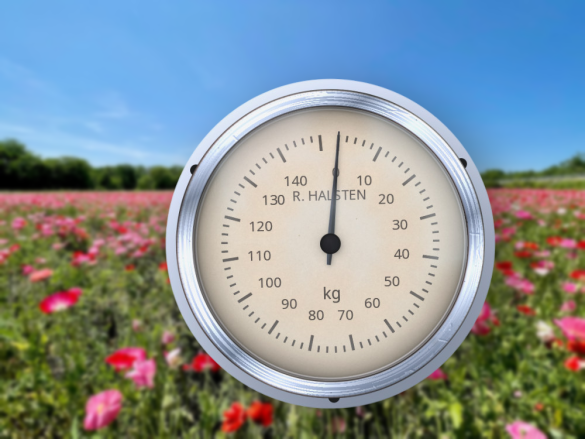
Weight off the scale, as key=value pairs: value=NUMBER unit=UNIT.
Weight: value=0 unit=kg
